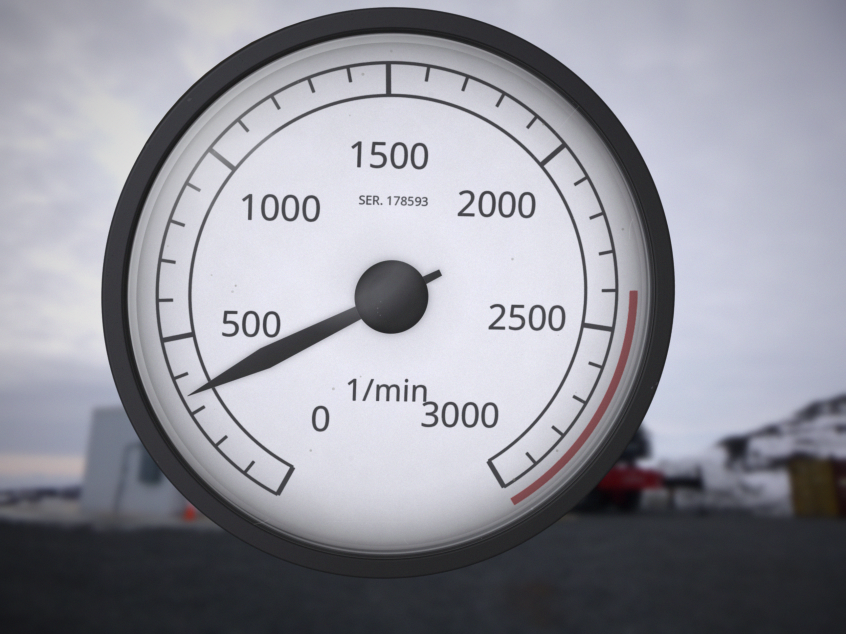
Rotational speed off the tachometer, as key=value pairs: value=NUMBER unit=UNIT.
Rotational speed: value=350 unit=rpm
